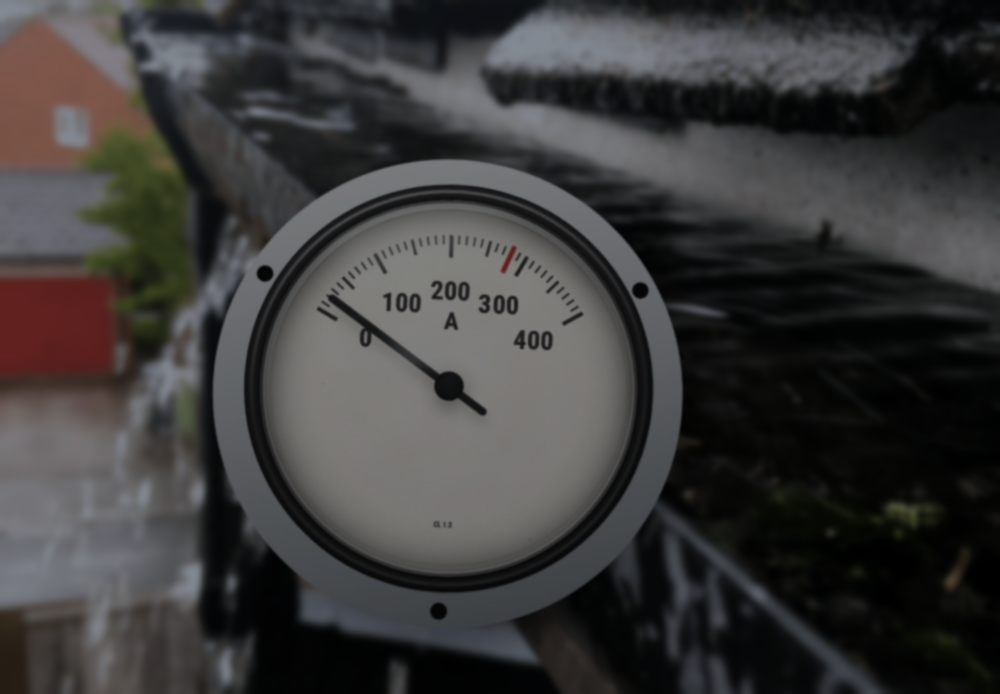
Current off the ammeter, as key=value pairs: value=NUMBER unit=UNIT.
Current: value=20 unit=A
